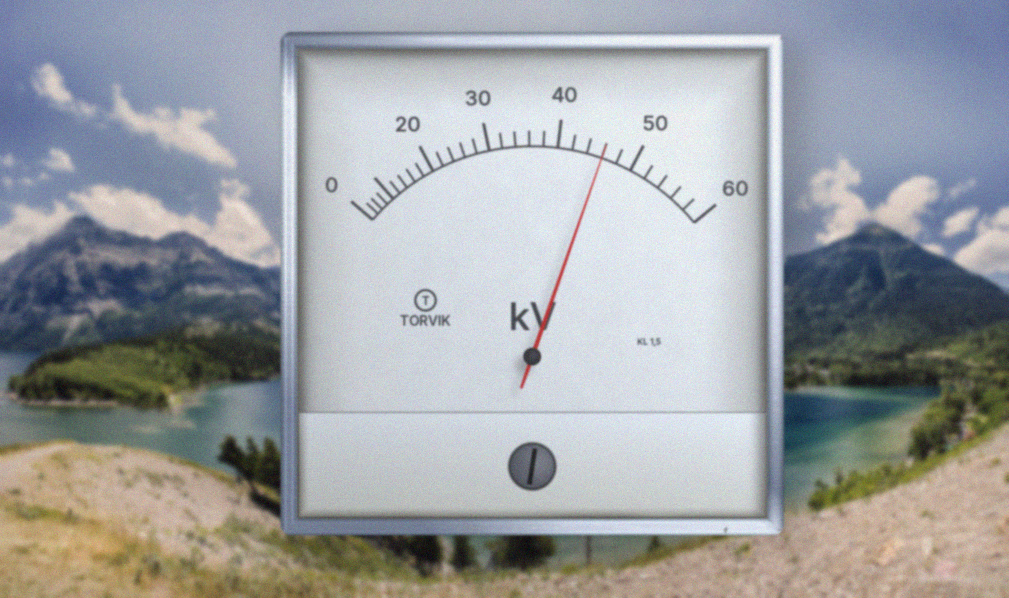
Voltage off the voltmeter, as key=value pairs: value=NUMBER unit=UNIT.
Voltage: value=46 unit=kV
